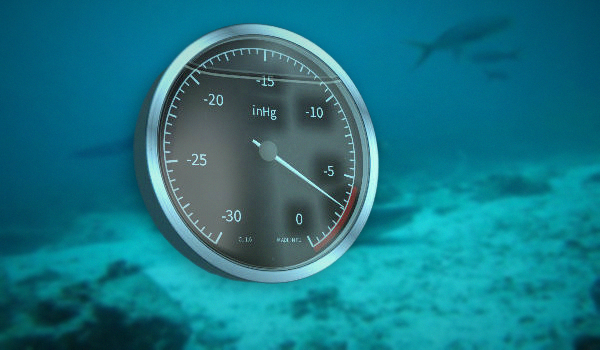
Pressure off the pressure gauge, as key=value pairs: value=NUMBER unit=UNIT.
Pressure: value=-3 unit=inHg
